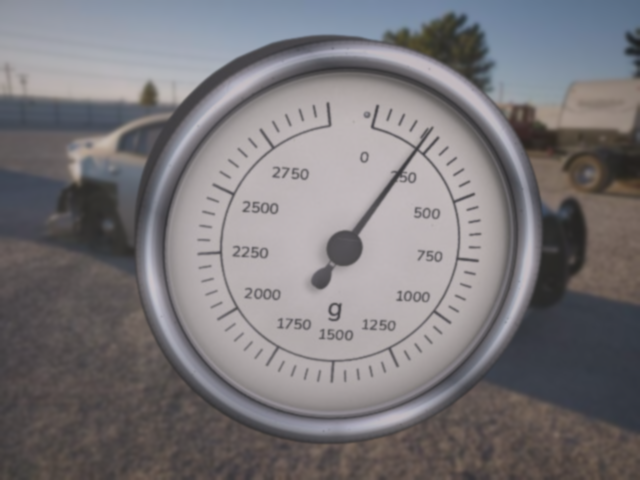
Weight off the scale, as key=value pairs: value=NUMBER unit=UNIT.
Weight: value=200 unit=g
